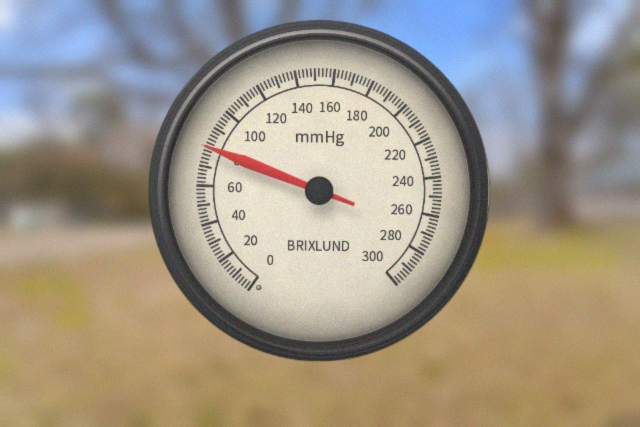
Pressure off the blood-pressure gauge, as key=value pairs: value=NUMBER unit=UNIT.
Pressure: value=80 unit=mmHg
